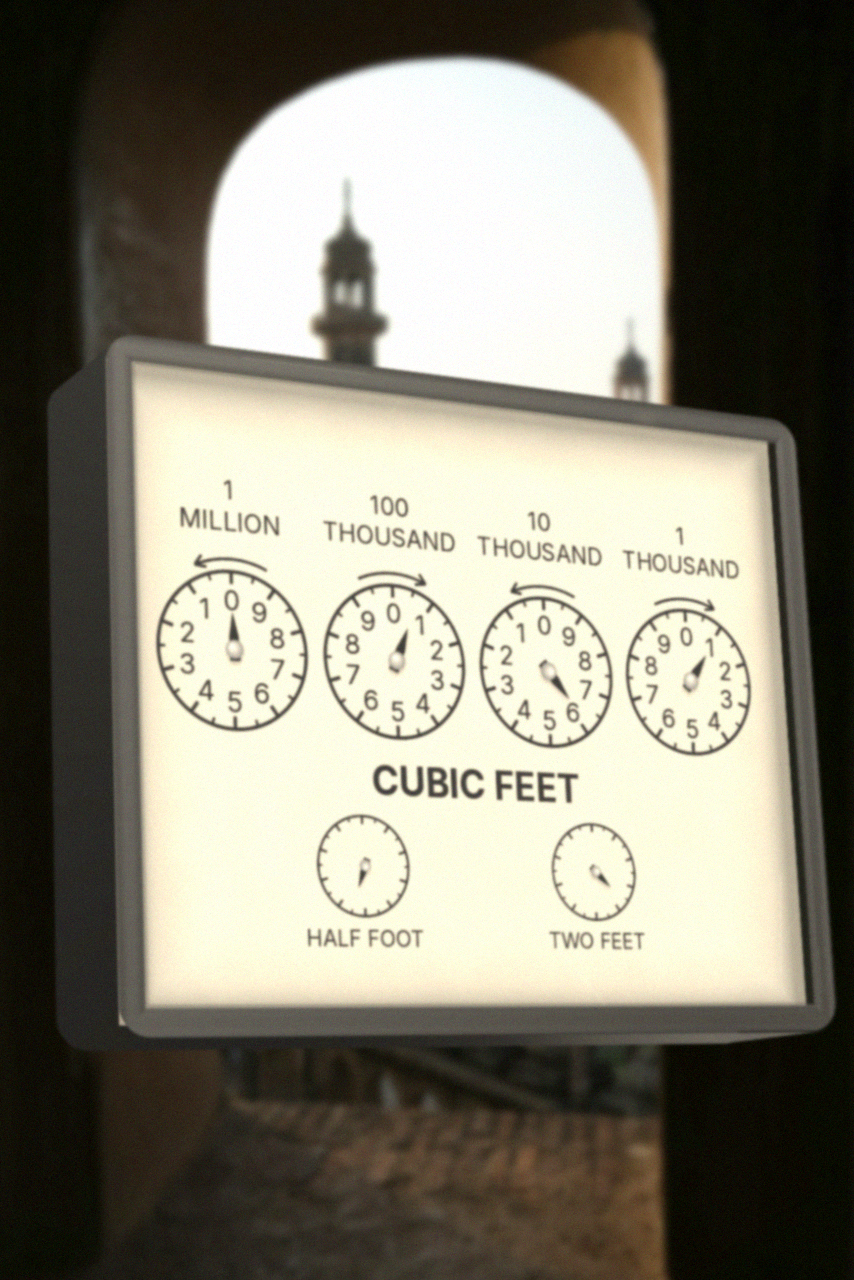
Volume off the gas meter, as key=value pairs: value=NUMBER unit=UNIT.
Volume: value=6100 unit=ft³
